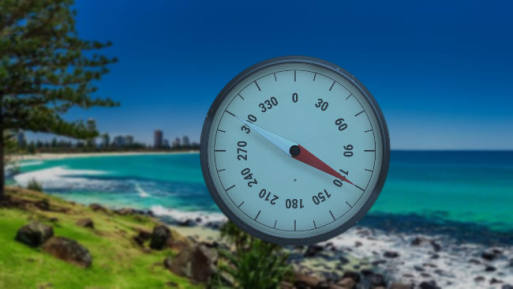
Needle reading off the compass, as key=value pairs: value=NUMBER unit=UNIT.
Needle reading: value=120 unit=°
